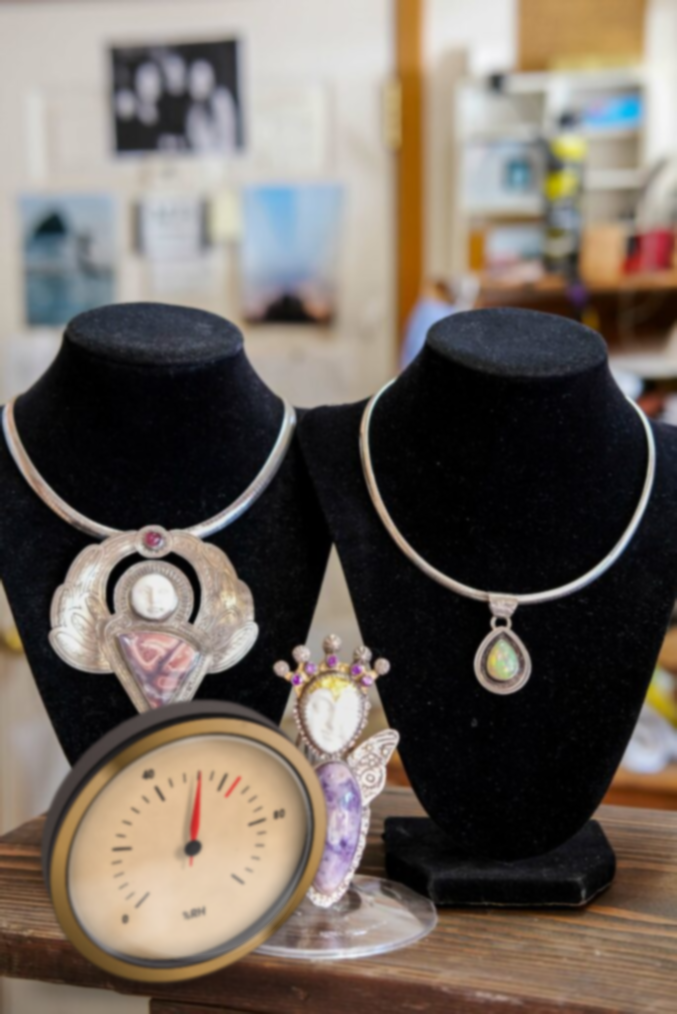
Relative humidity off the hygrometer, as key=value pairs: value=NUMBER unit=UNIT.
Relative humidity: value=52 unit=%
